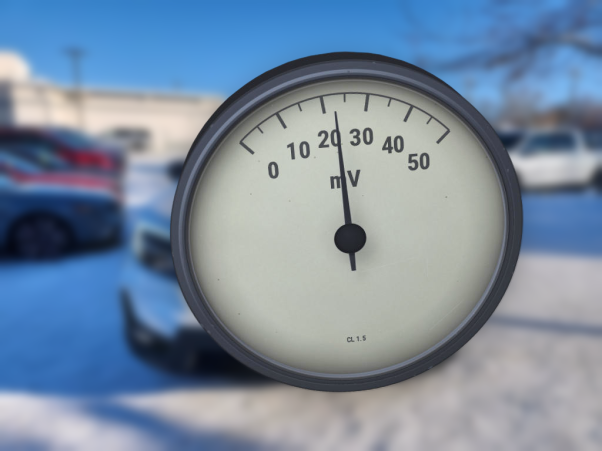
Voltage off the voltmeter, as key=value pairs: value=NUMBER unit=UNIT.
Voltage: value=22.5 unit=mV
